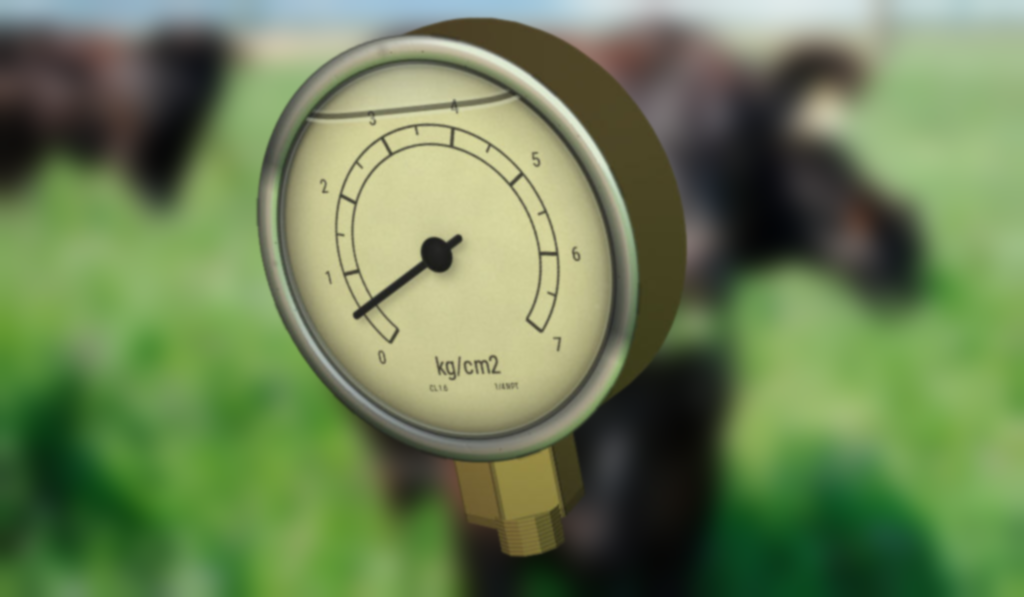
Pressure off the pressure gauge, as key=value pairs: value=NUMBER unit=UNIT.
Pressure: value=0.5 unit=kg/cm²
